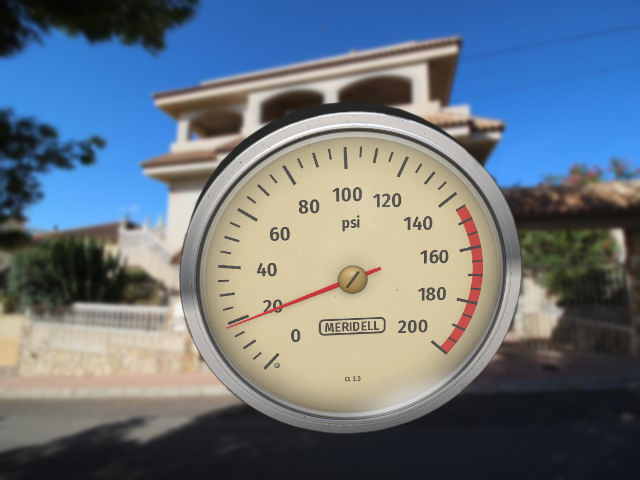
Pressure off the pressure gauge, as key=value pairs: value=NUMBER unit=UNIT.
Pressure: value=20 unit=psi
